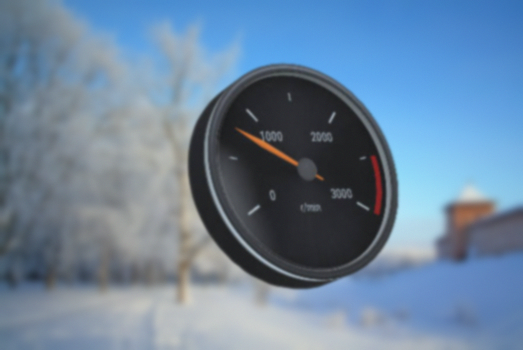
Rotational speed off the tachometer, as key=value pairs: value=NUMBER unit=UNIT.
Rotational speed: value=750 unit=rpm
